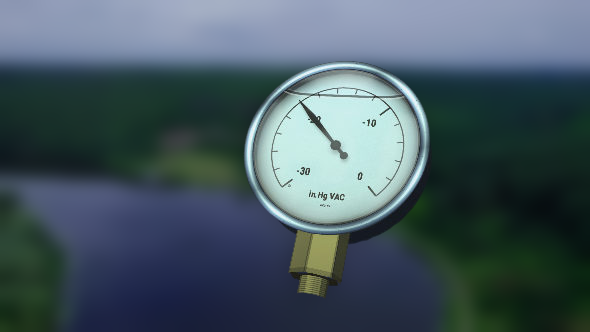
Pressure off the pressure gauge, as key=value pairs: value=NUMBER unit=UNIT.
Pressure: value=-20 unit=inHg
